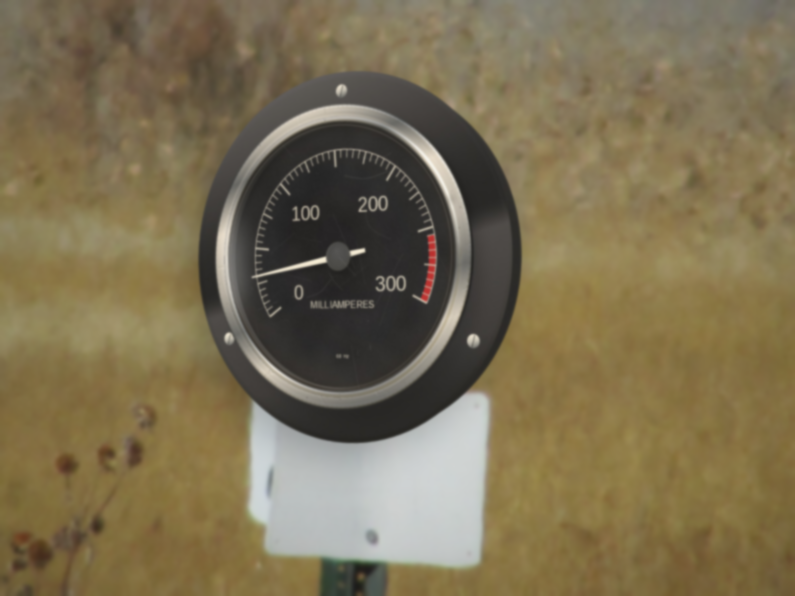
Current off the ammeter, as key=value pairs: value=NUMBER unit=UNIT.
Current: value=30 unit=mA
